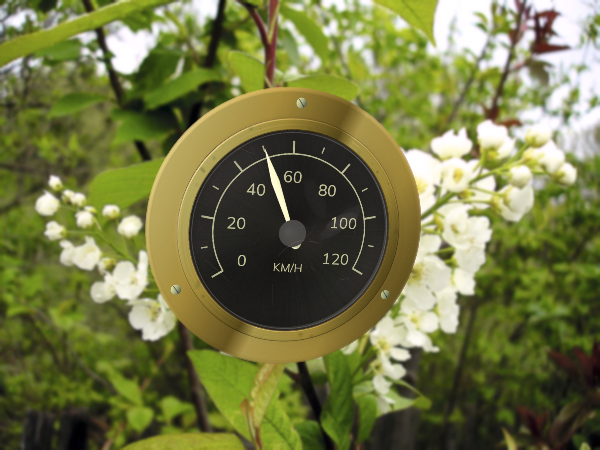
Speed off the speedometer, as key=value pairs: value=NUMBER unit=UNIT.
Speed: value=50 unit=km/h
